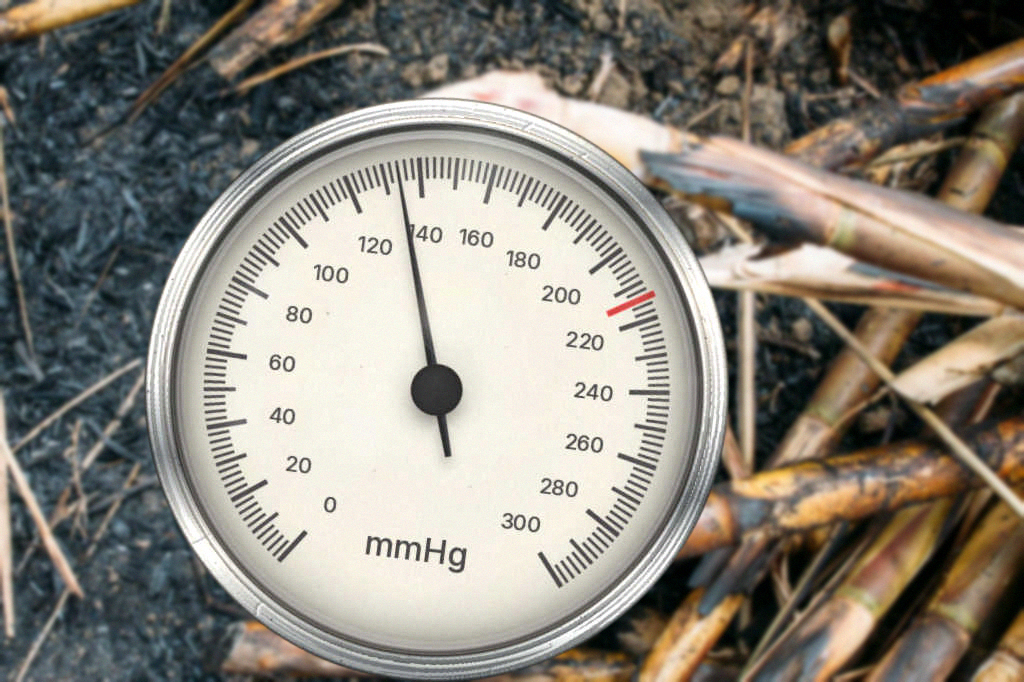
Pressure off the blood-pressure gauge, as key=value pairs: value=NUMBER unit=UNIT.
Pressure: value=134 unit=mmHg
